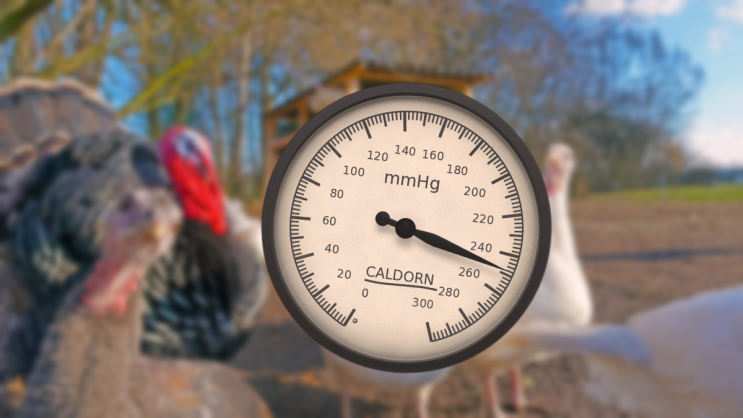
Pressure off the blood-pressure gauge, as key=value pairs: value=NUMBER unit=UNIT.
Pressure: value=248 unit=mmHg
